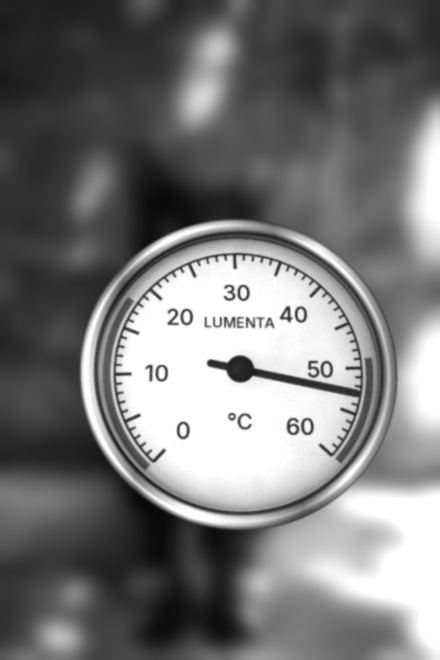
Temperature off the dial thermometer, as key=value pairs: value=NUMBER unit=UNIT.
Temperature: value=53 unit=°C
